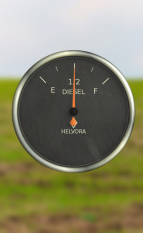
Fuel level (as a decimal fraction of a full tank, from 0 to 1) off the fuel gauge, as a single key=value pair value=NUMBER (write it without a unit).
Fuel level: value=0.5
